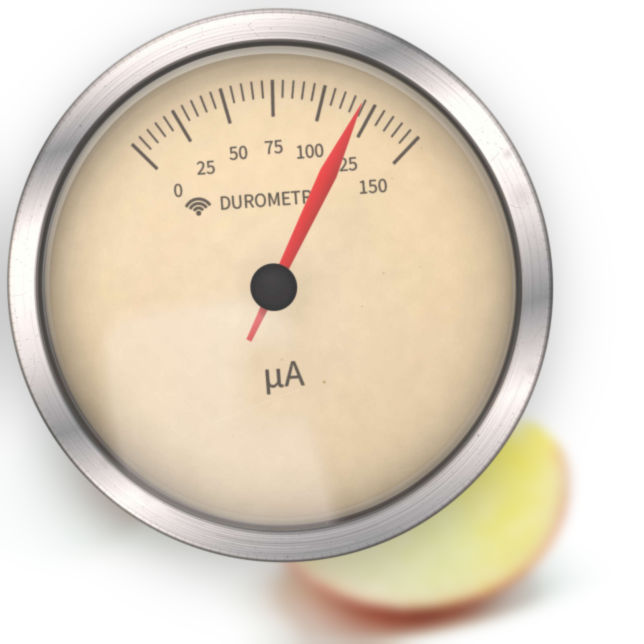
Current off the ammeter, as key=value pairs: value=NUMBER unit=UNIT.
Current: value=120 unit=µA
